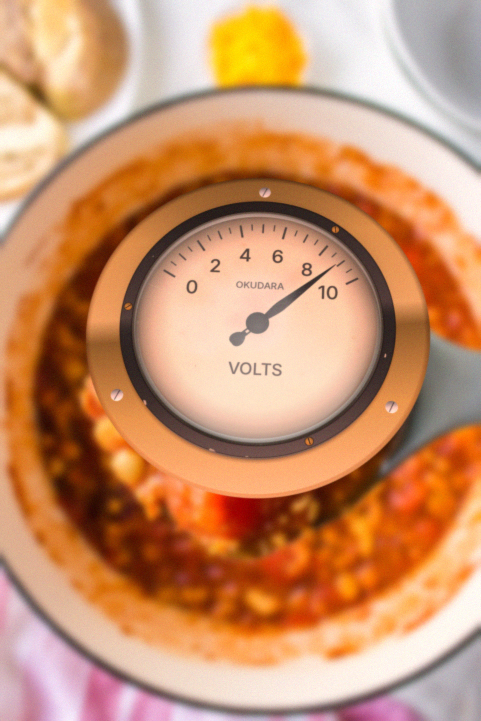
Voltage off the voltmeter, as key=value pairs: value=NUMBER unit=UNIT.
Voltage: value=9 unit=V
